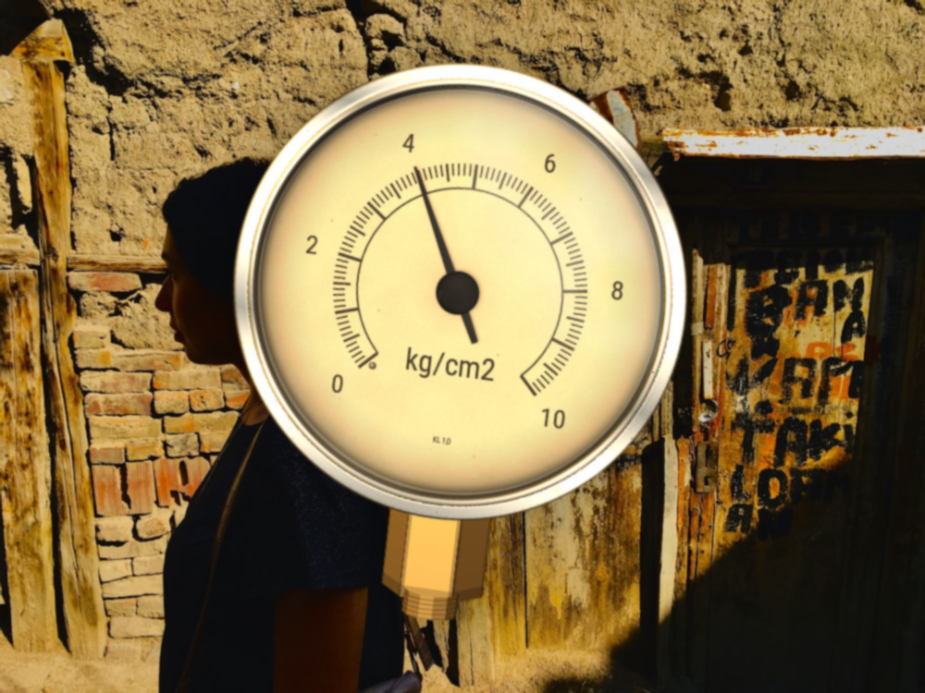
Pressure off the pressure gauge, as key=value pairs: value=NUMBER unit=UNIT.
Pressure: value=4 unit=kg/cm²
